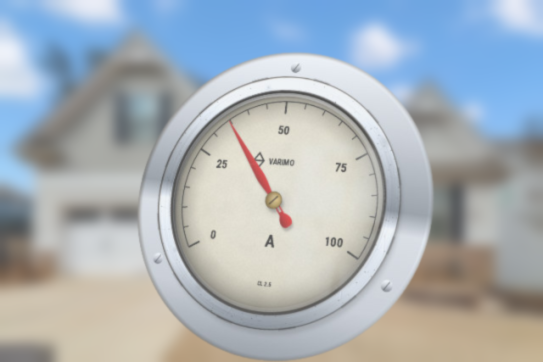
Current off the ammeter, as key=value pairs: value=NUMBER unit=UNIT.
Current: value=35 unit=A
